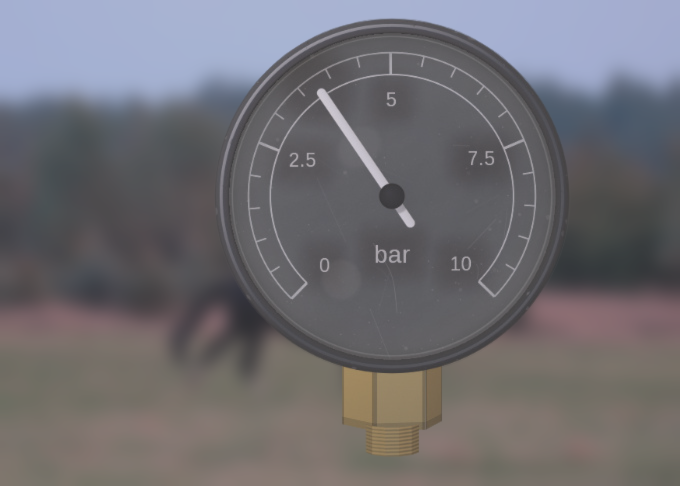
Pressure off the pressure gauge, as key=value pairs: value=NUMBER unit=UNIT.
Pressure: value=3.75 unit=bar
